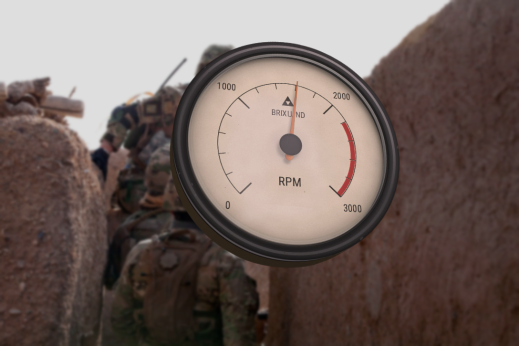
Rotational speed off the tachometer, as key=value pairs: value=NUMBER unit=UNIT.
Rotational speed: value=1600 unit=rpm
